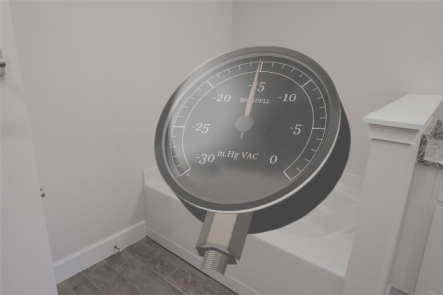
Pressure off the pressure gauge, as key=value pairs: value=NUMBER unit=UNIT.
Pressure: value=-15 unit=inHg
